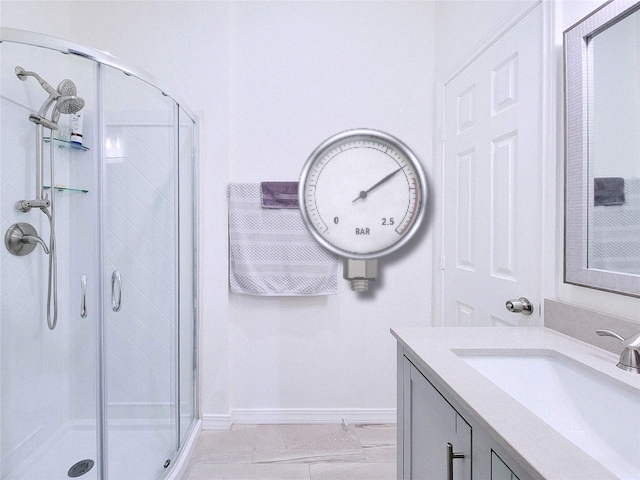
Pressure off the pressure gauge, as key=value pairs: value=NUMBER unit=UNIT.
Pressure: value=1.75 unit=bar
